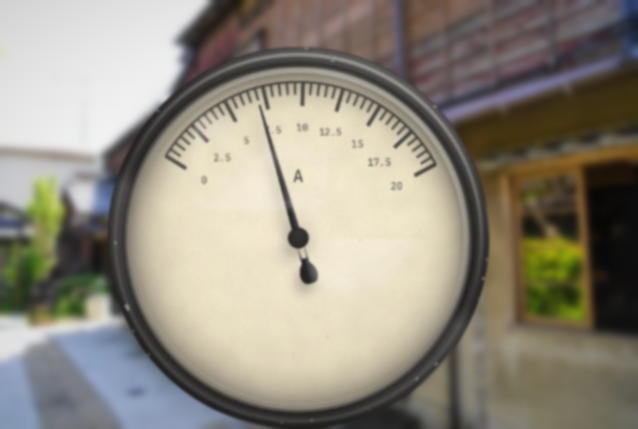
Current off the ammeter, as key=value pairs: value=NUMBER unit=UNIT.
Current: value=7 unit=A
